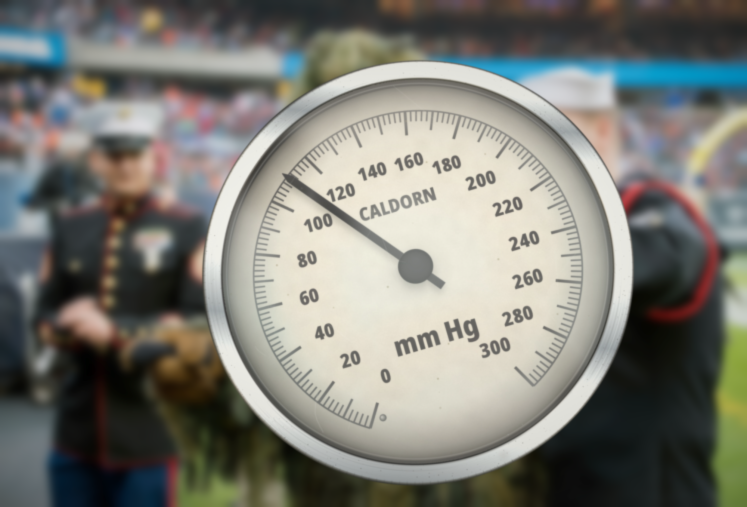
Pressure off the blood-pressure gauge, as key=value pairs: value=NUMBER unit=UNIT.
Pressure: value=110 unit=mmHg
